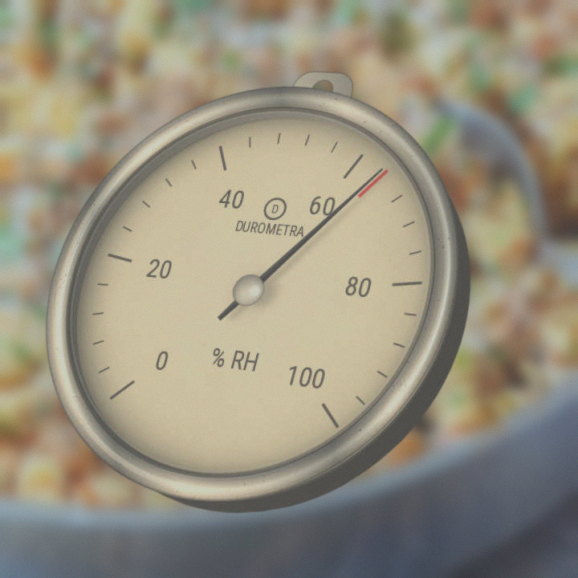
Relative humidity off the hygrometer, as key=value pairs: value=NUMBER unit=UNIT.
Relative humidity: value=64 unit=%
